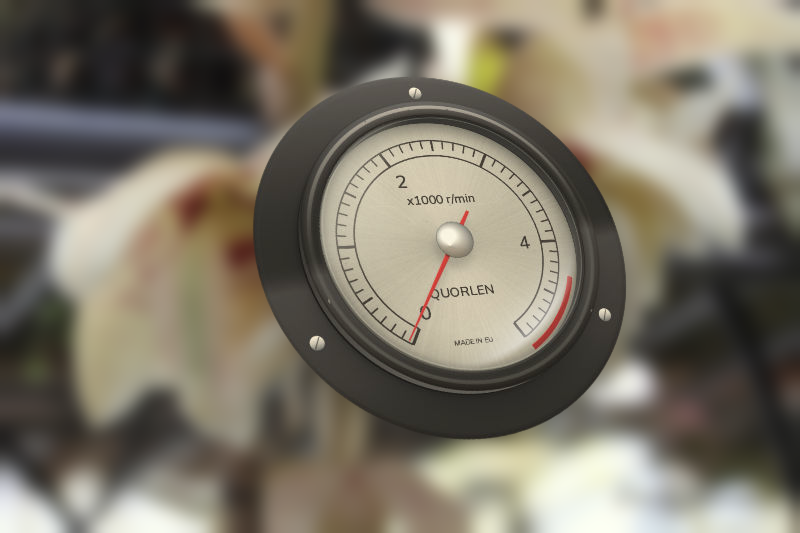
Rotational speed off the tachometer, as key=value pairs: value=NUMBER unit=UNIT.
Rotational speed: value=50 unit=rpm
